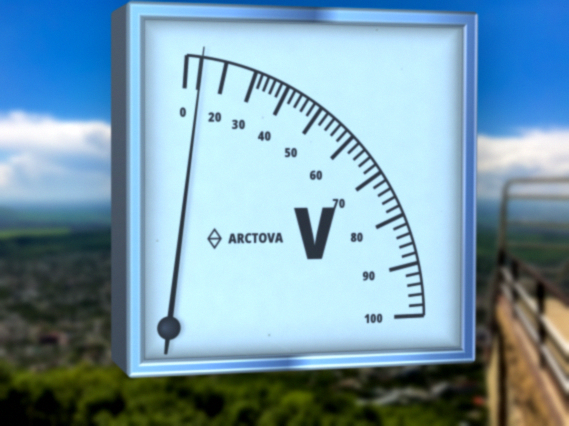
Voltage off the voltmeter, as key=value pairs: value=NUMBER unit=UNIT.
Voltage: value=10 unit=V
